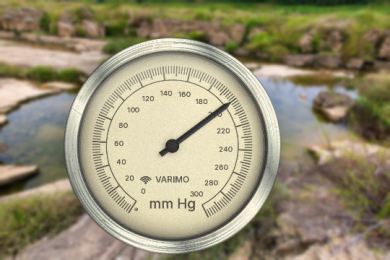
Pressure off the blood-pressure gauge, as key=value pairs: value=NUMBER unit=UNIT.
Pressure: value=200 unit=mmHg
